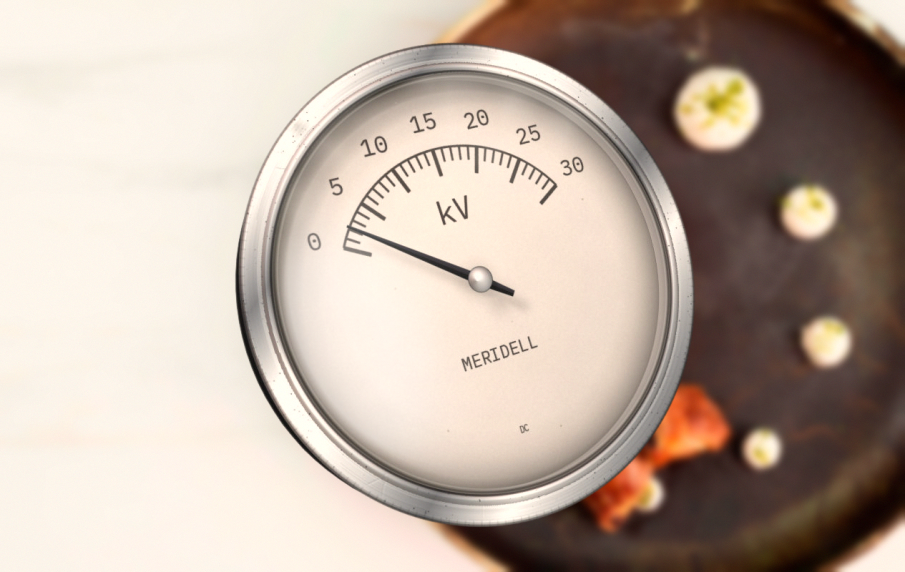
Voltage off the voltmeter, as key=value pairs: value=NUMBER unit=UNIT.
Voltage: value=2 unit=kV
